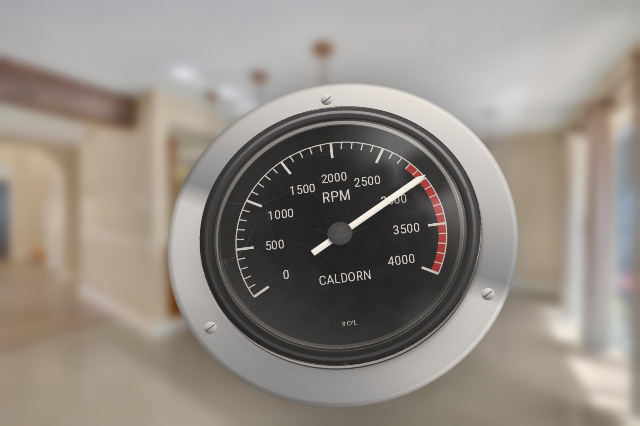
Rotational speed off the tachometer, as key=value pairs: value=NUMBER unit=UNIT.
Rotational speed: value=3000 unit=rpm
